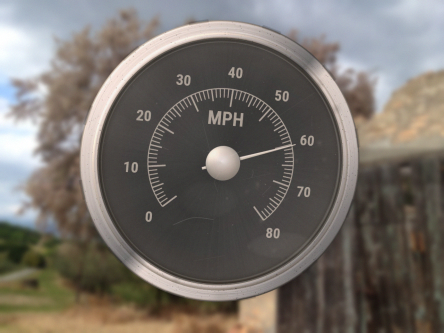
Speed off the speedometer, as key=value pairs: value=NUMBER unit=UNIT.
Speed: value=60 unit=mph
